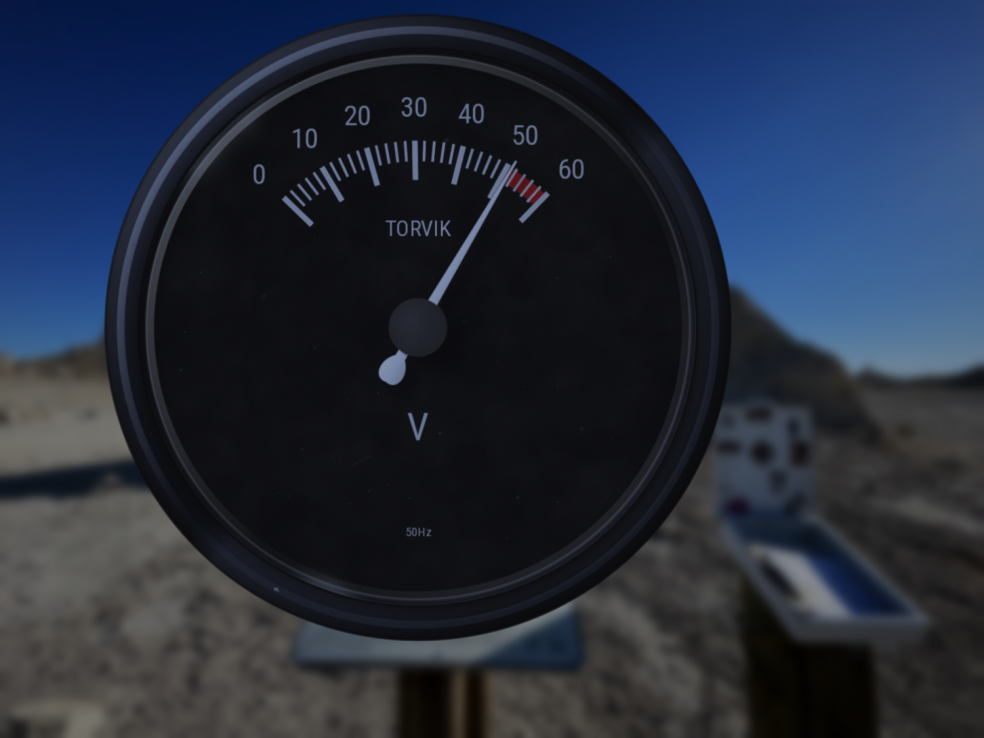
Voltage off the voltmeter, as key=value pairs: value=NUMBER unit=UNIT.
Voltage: value=51 unit=V
